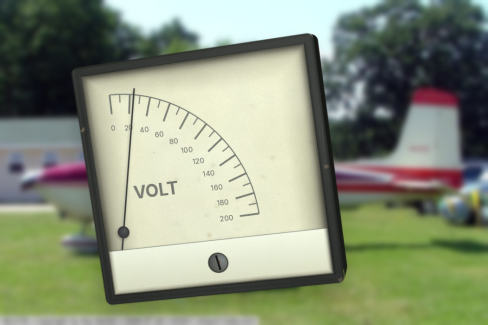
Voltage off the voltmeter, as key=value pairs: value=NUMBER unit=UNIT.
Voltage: value=25 unit=V
